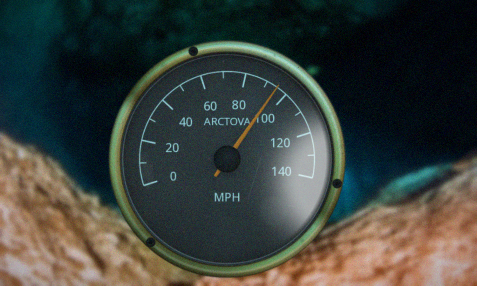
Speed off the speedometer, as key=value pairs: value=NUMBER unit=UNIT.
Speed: value=95 unit=mph
